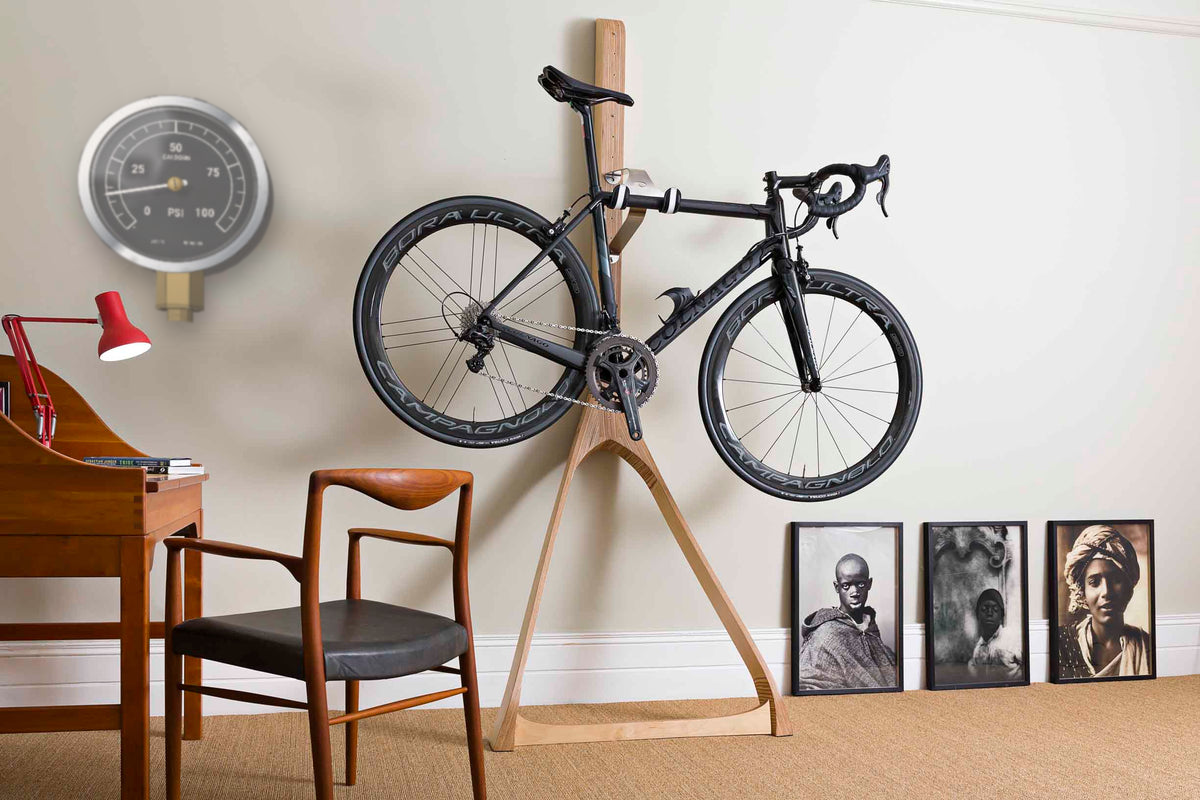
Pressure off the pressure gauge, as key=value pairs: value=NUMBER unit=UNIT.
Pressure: value=12.5 unit=psi
